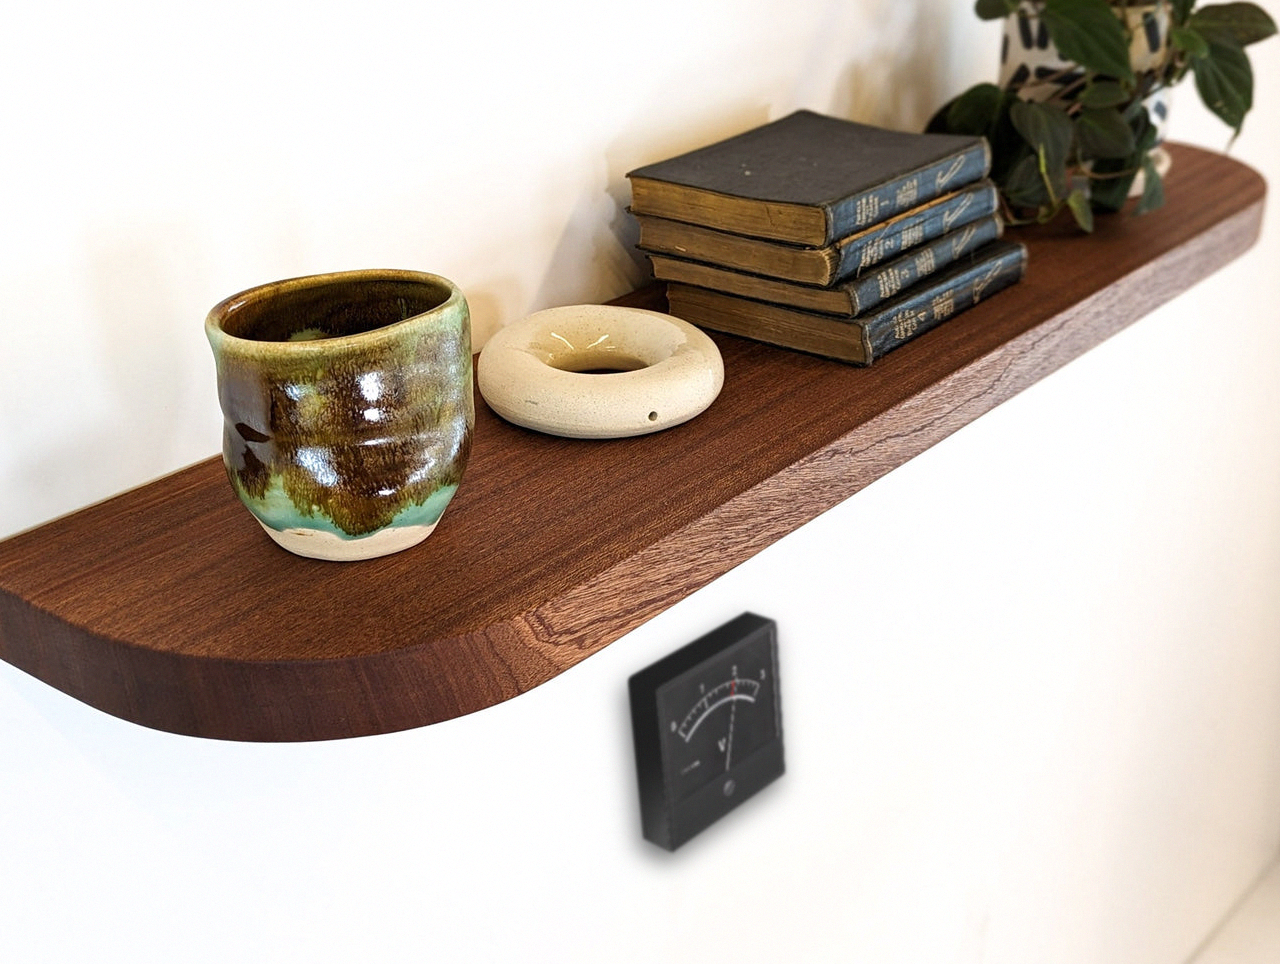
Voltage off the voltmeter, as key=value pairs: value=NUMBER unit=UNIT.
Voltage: value=2 unit=V
